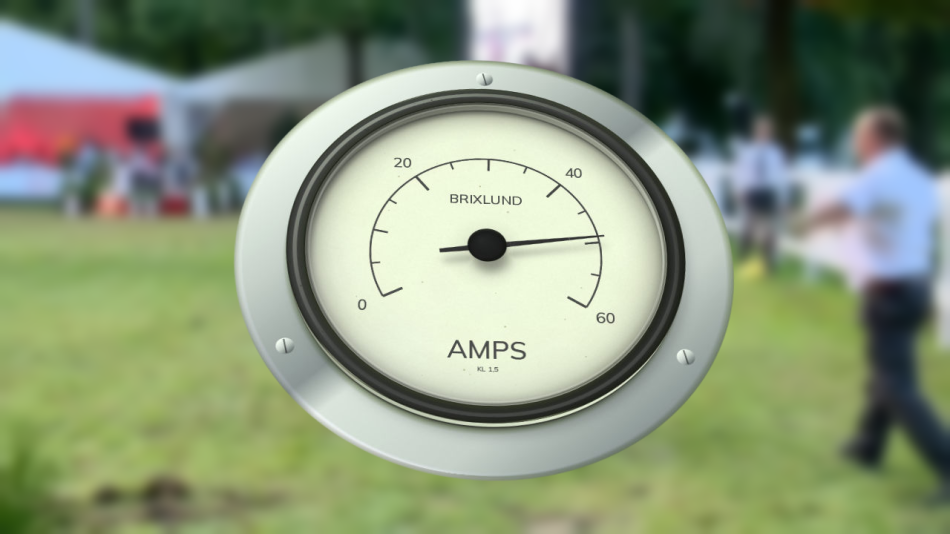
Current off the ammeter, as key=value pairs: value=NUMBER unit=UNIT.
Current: value=50 unit=A
